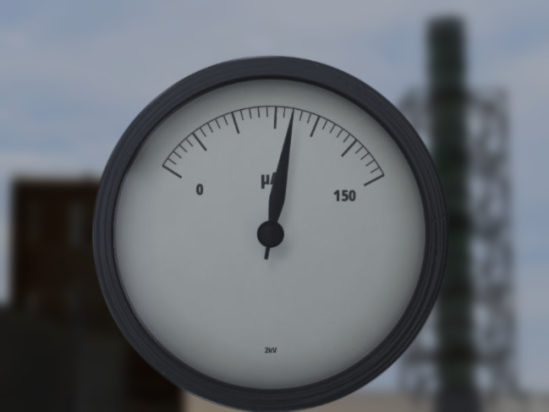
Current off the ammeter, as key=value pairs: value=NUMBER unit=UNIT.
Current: value=85 unit=µA
